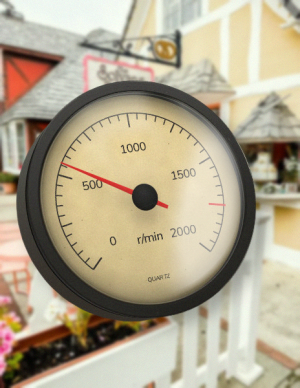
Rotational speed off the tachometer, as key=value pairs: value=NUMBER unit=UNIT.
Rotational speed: value=550 unit=rpm
